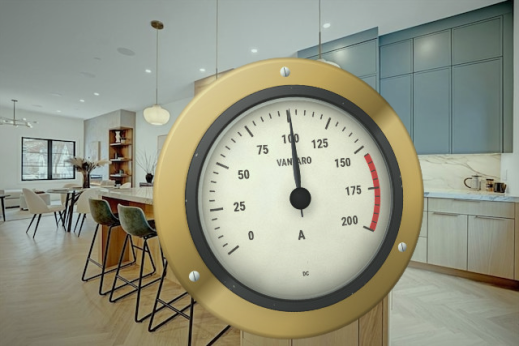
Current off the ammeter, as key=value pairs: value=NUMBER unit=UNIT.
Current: value=100 unit=A
